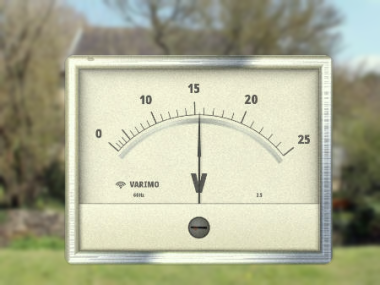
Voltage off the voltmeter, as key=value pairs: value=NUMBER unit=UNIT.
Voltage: value=15.5 unit=V
